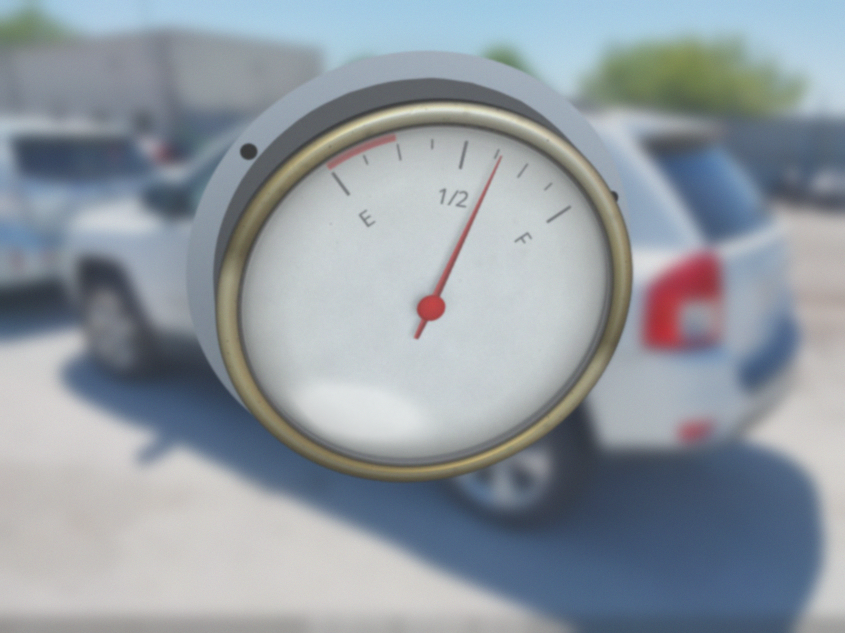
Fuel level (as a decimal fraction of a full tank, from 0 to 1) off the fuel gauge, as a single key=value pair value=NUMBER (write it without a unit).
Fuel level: value=0.625
